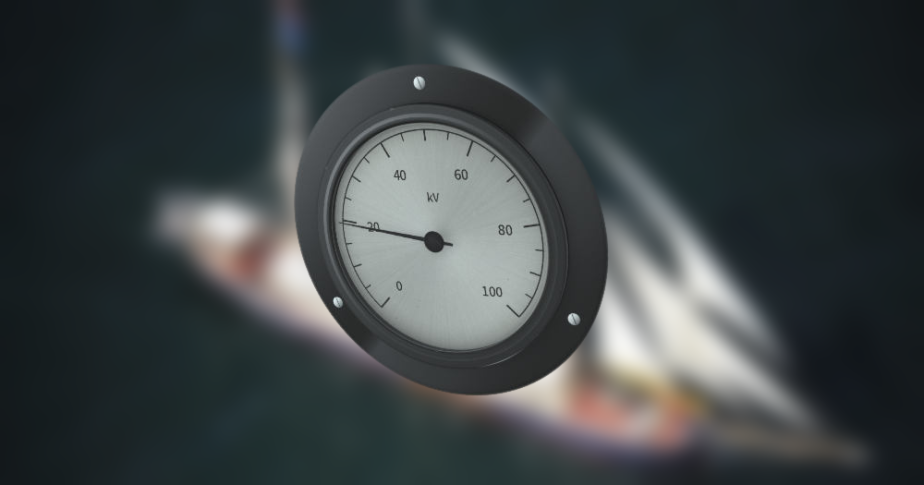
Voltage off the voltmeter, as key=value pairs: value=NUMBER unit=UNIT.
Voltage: value=20 unit=kV
